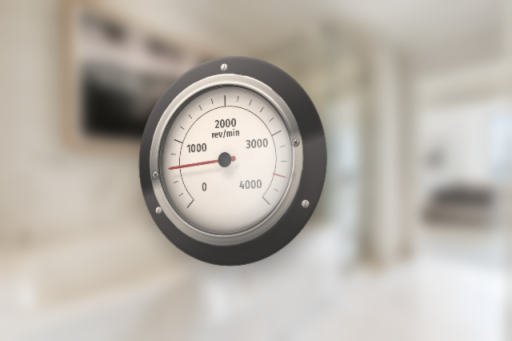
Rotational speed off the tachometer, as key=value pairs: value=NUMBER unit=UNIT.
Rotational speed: value=600 unit=rpm
